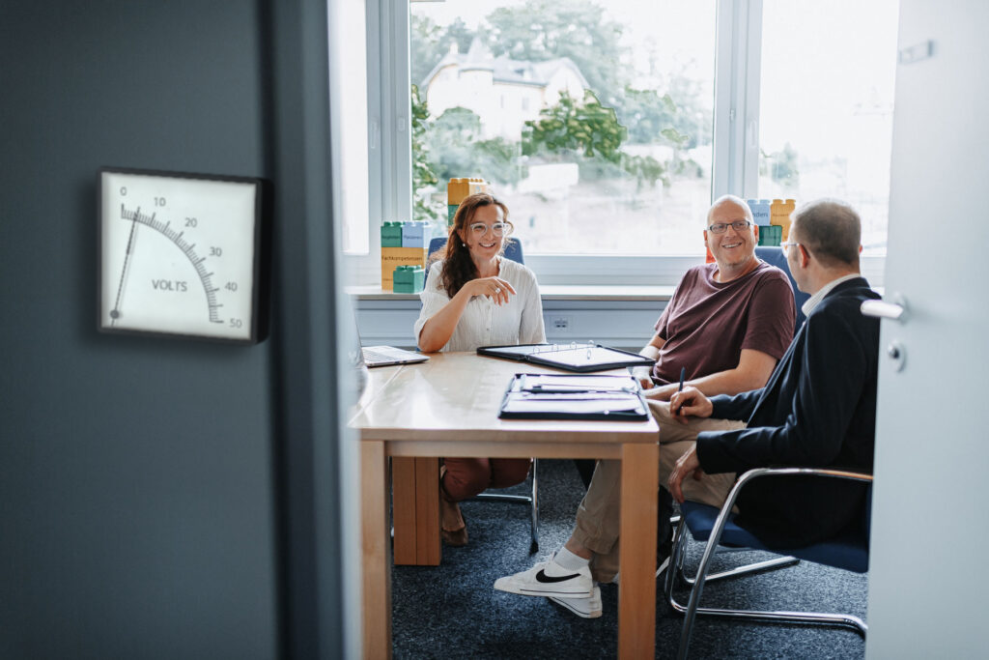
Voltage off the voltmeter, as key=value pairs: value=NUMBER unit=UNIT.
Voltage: value=5 unit=V
